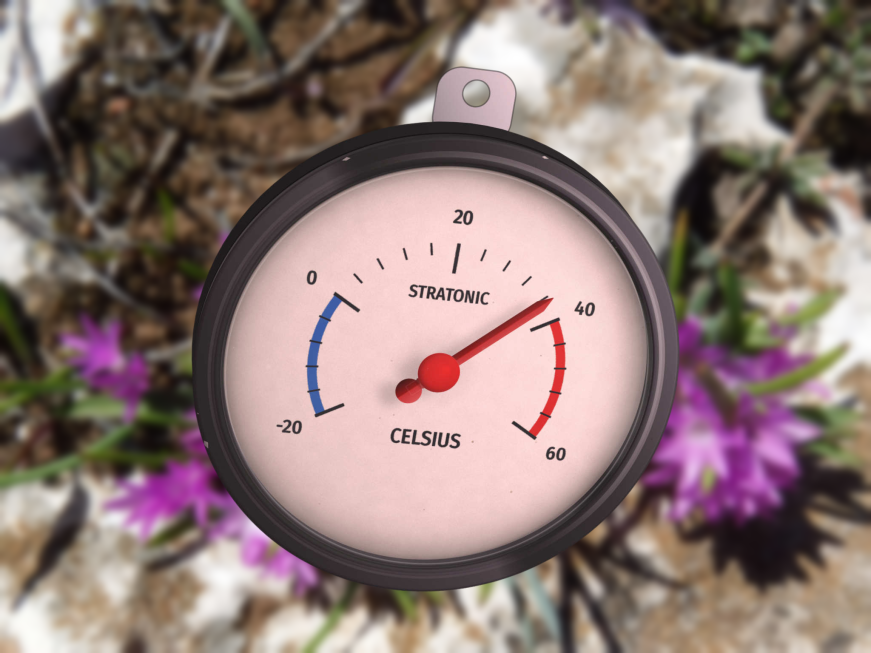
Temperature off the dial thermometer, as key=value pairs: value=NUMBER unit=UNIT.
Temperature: value=36 unit=°C
